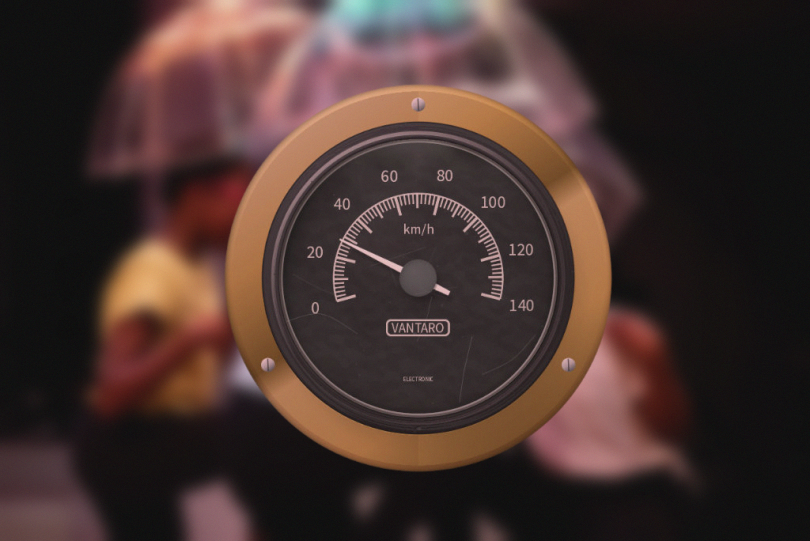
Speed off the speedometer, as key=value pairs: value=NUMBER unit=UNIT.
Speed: value=28 unit=km/h
